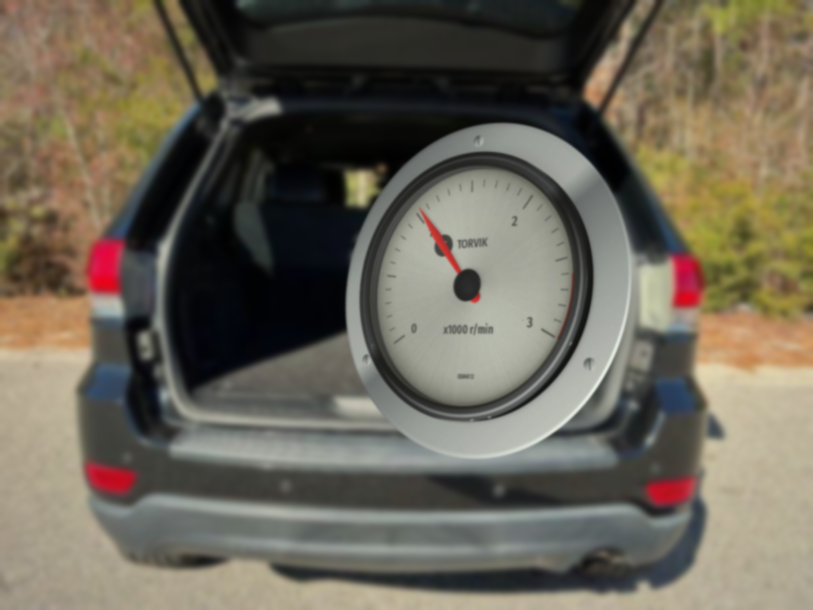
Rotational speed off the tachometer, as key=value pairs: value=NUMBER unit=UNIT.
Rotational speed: value=1050 unit=rpm
